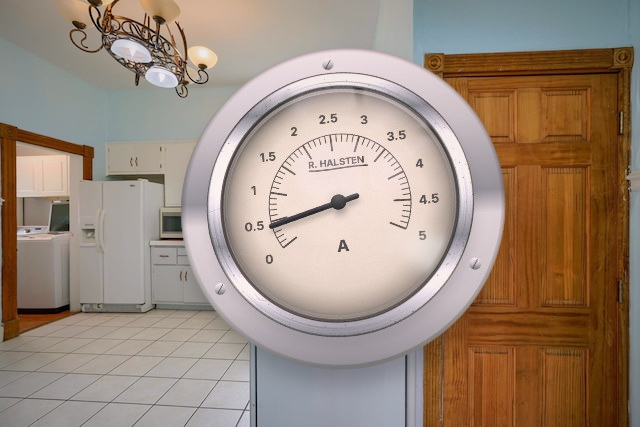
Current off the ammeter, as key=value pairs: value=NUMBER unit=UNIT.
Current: value=0.4 unit=A
